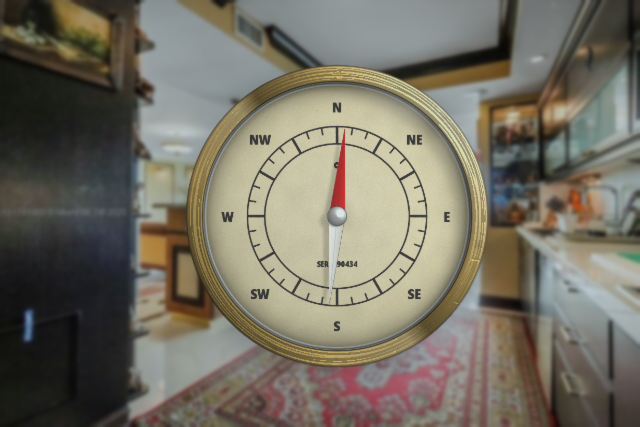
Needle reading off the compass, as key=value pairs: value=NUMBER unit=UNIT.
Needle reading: value=5 unit=°
